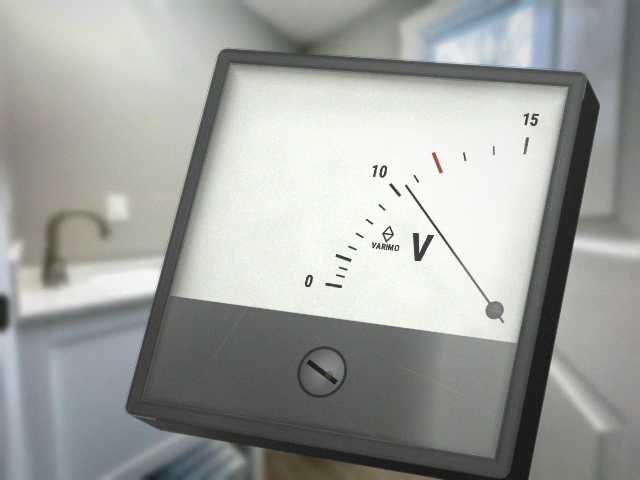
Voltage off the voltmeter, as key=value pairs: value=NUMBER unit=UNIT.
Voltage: value=10.5 unit=V
